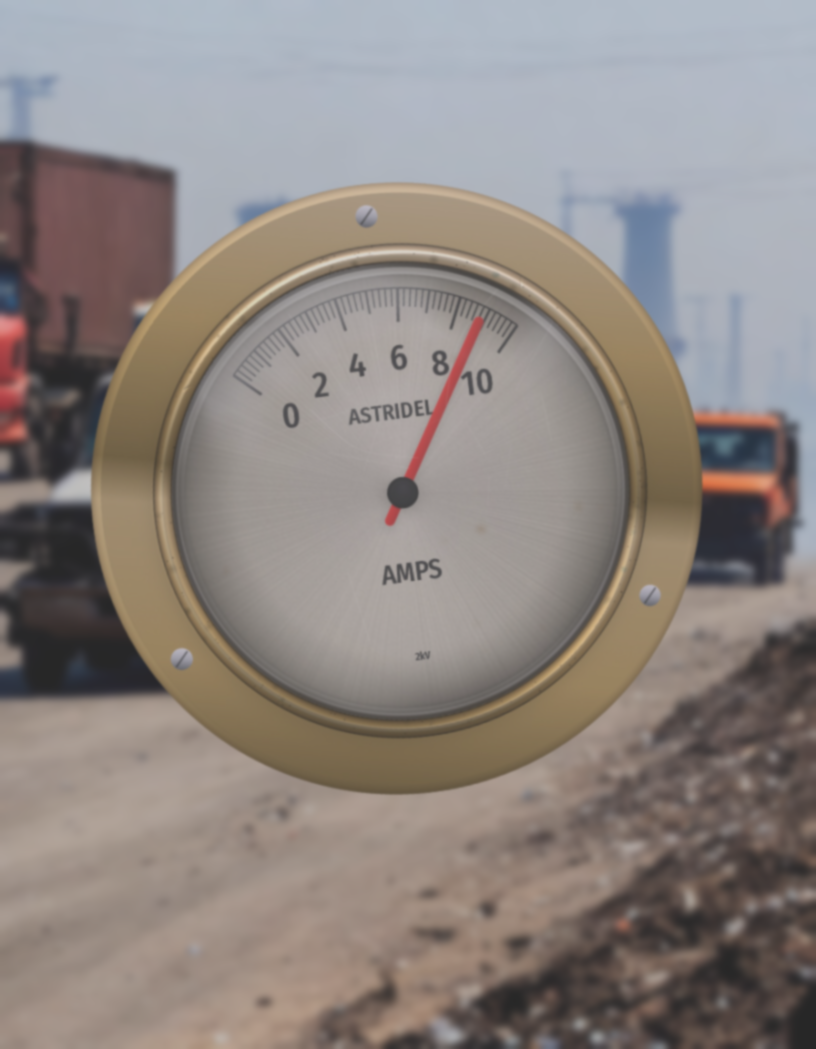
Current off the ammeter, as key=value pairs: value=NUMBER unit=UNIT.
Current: value=8.8 unit=A
